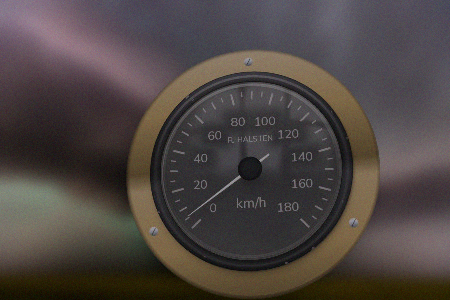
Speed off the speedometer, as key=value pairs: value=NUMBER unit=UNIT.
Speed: value=5 unit=km/h
